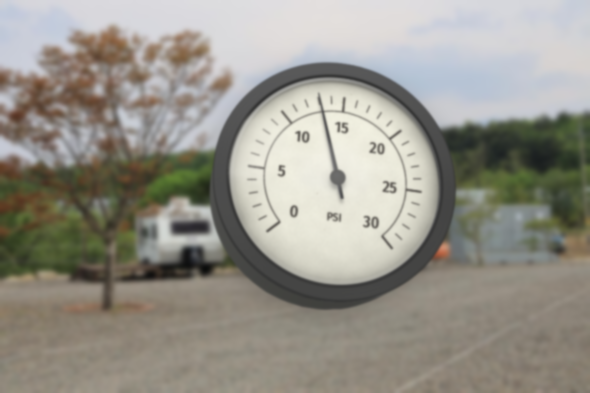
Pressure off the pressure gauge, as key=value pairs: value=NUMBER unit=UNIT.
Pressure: value=13 unit=psi
